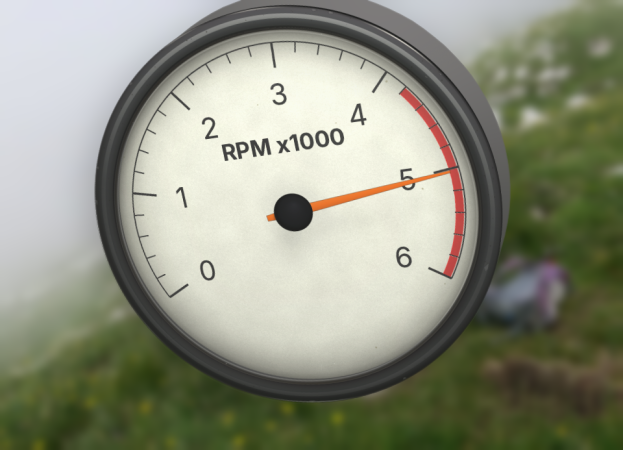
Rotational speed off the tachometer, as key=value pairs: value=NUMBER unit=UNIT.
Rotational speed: value=5000 unit=rpm
